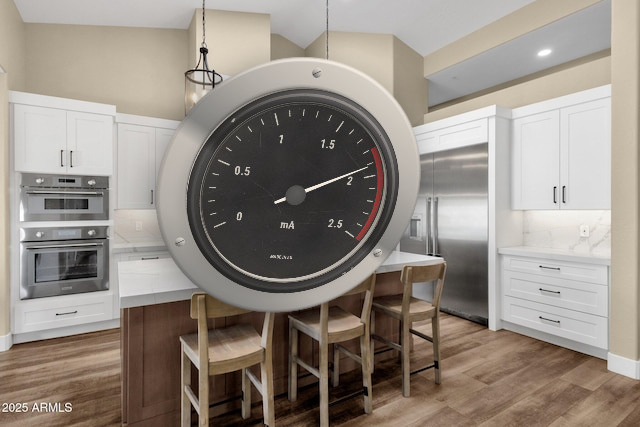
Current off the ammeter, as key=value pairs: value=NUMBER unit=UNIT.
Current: value=1.9 unit=mA
